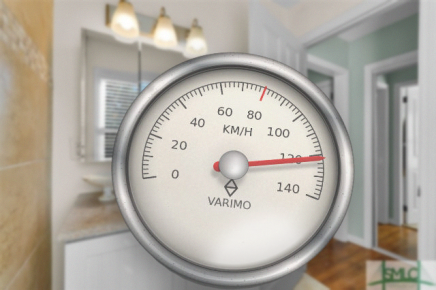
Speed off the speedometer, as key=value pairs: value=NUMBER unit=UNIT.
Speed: value=122 unit=km/h
